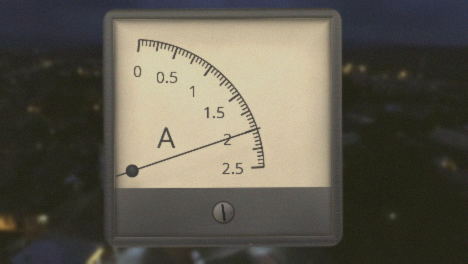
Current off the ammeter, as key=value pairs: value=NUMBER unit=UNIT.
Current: value=2 unit=A
